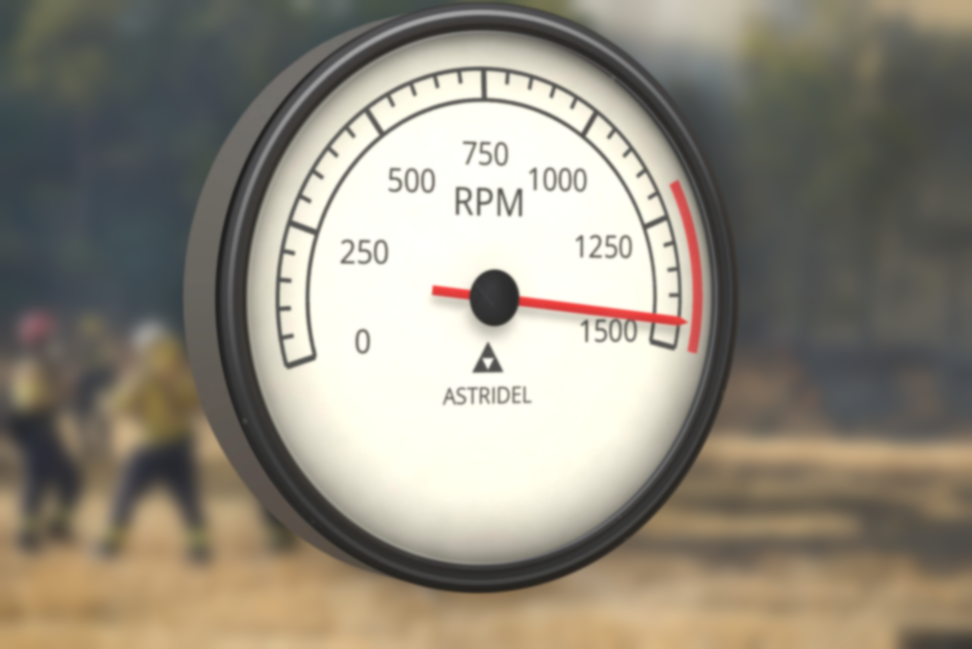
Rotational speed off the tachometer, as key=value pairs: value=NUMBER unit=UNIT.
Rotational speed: value=1450 unit=rpm
